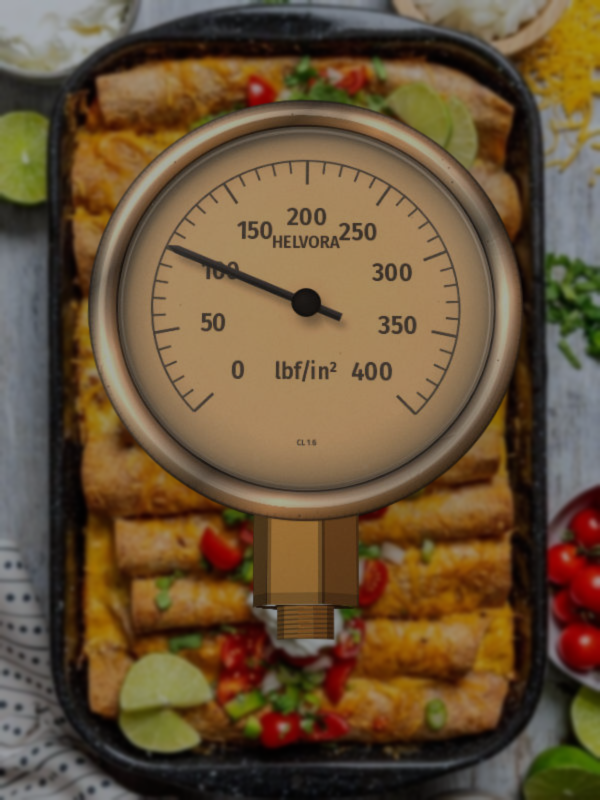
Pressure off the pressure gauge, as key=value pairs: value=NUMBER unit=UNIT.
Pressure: value=100 unit=psi
